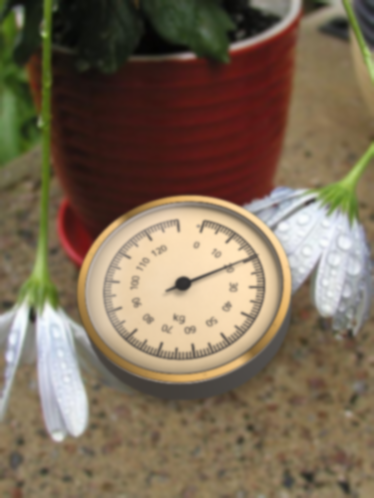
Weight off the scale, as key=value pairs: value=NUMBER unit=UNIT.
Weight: value=20 unit=kg
